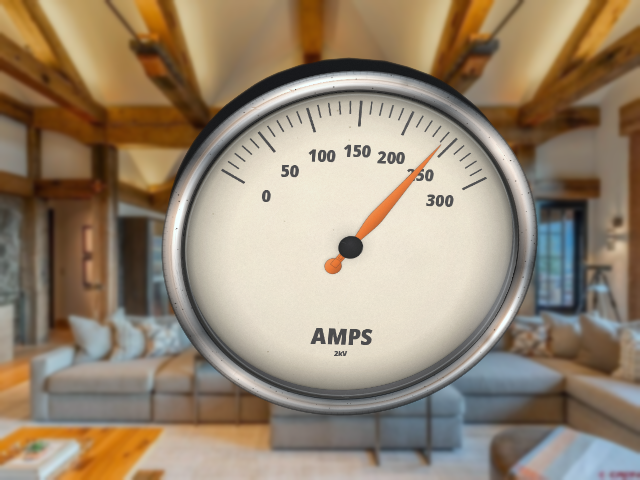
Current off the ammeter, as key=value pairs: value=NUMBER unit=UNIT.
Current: value=240 unit=A
